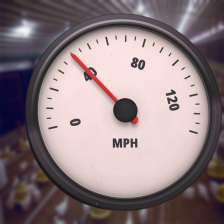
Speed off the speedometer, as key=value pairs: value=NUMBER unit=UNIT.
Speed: value=40 unit=mph
